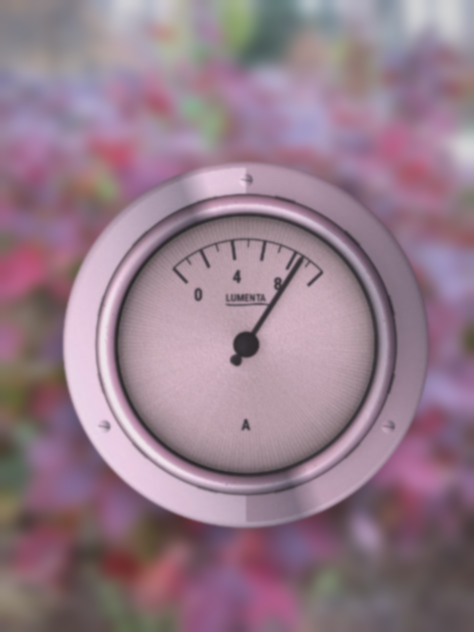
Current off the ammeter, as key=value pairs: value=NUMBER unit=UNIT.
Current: value=8.5 unit=A
